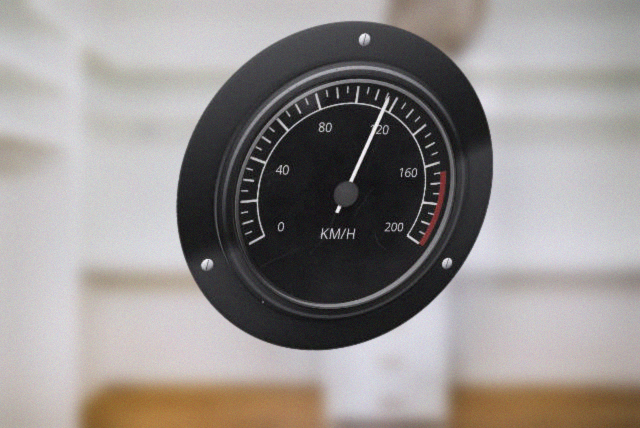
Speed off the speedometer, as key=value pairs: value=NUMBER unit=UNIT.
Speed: value=115 unit=km/h
